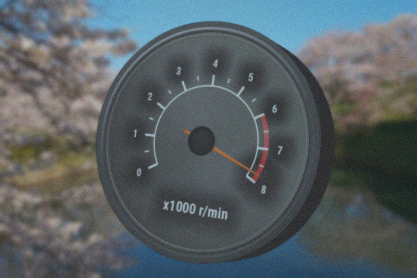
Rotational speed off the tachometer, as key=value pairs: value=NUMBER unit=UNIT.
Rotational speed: value=7750 unit=rpm
